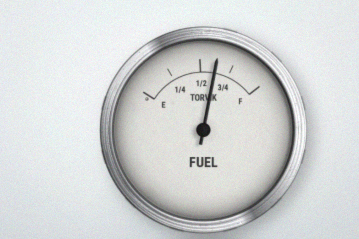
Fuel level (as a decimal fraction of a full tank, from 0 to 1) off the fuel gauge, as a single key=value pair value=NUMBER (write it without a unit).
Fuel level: value=0.625
